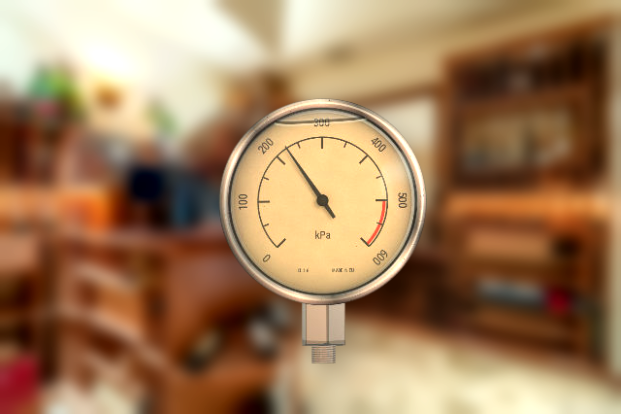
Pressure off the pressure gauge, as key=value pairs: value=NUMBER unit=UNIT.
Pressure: value=225 unit=kPa
